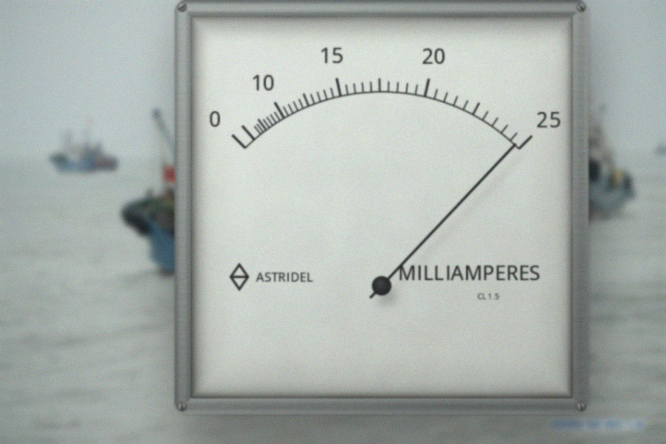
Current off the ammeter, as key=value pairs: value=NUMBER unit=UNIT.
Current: value=24.75 unit=mA
